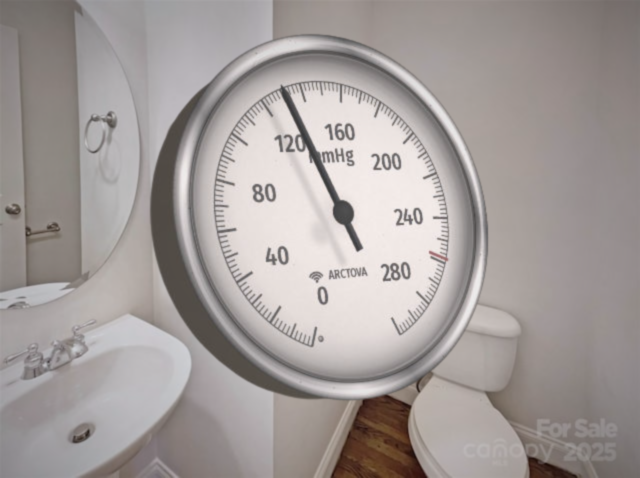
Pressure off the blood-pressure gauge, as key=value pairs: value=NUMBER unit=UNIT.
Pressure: value=130 unit=mmHg
